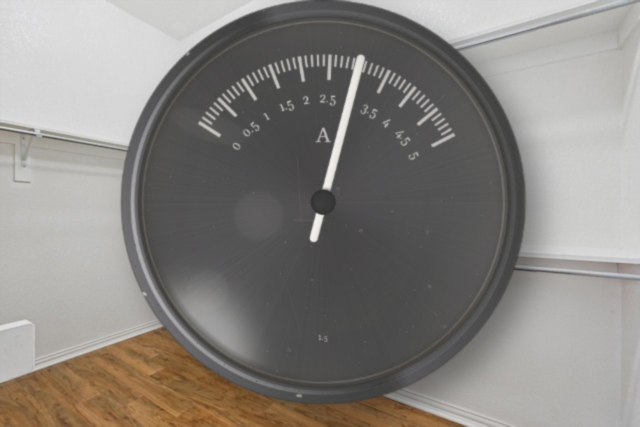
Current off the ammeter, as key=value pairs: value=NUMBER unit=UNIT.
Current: value=3 unit=A
